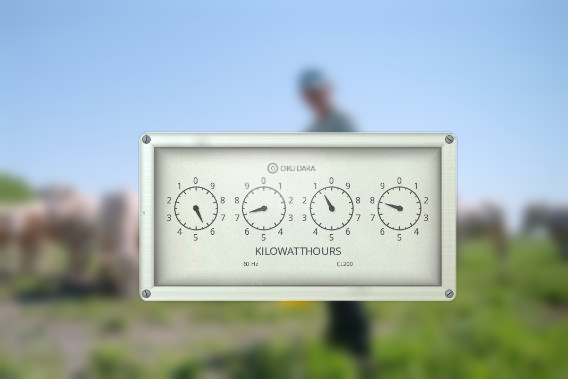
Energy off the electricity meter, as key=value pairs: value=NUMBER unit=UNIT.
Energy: value=5708 unit=kWh
